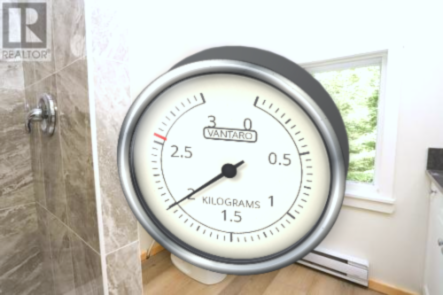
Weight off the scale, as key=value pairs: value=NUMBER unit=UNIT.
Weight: value=2 unit=kg
